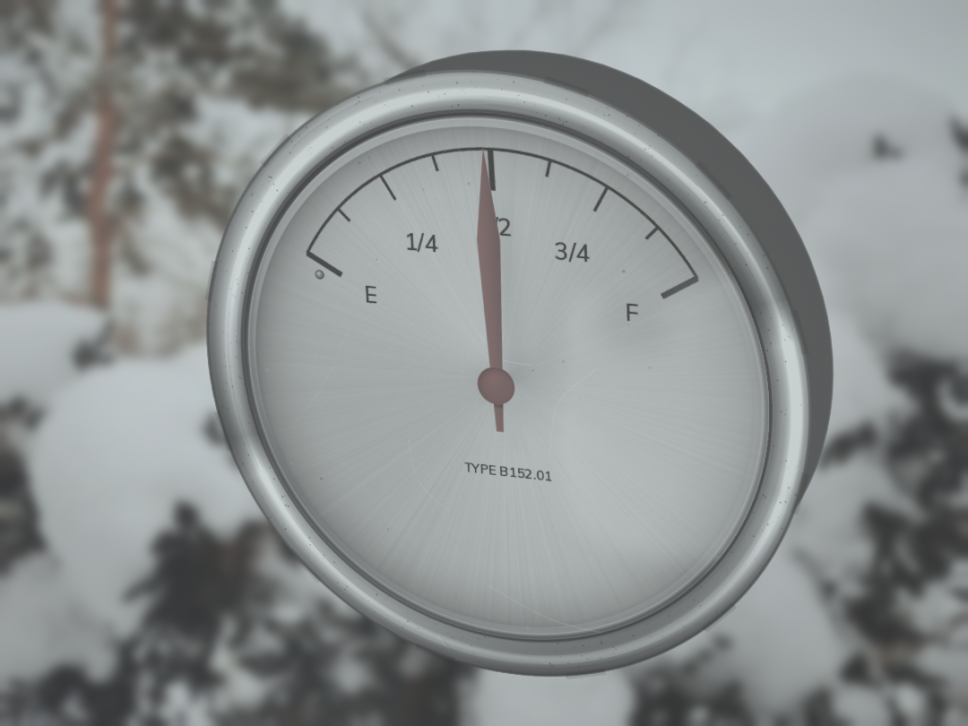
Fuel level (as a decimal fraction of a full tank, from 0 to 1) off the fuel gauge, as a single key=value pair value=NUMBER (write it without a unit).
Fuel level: value=0.5
